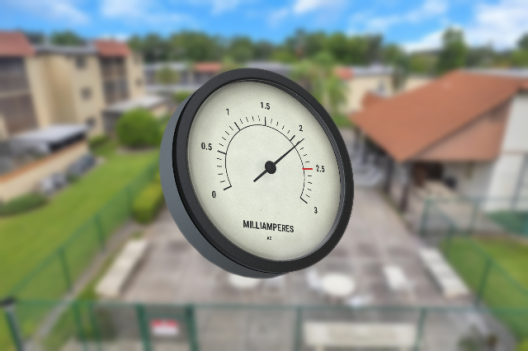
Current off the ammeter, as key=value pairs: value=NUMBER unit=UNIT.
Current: value=2.1 unit=mA
